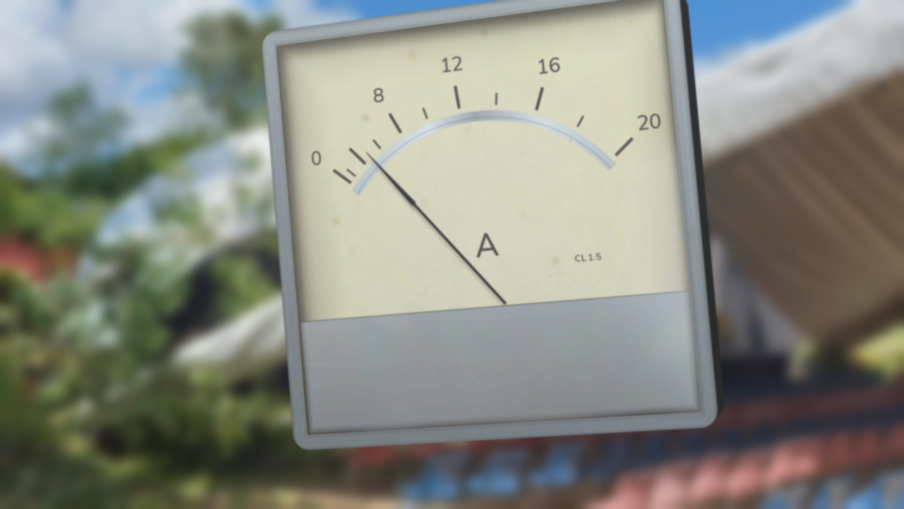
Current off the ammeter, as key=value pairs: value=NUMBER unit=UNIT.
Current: value=5 unit=A
